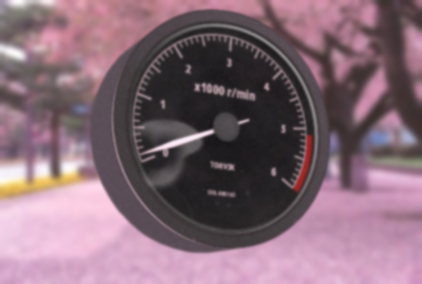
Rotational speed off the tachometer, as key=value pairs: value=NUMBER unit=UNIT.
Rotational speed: value=100 unit=rpm
